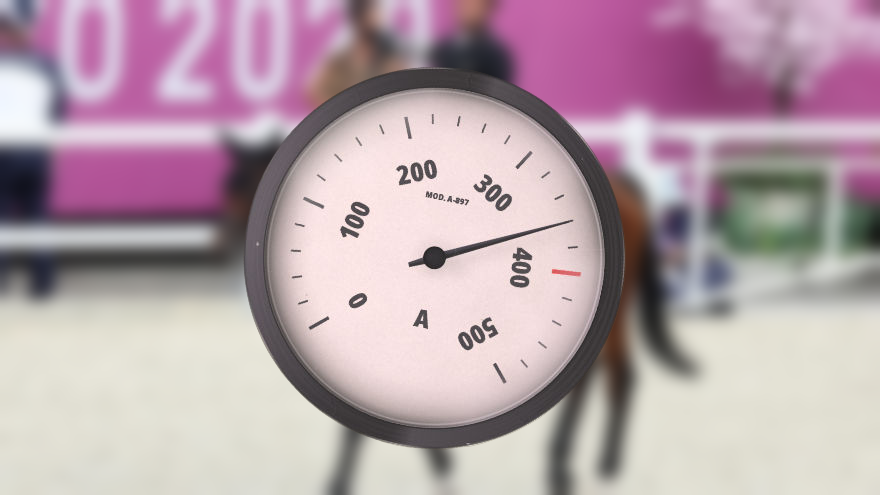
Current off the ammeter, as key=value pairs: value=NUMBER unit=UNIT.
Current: value=360 unit=A
